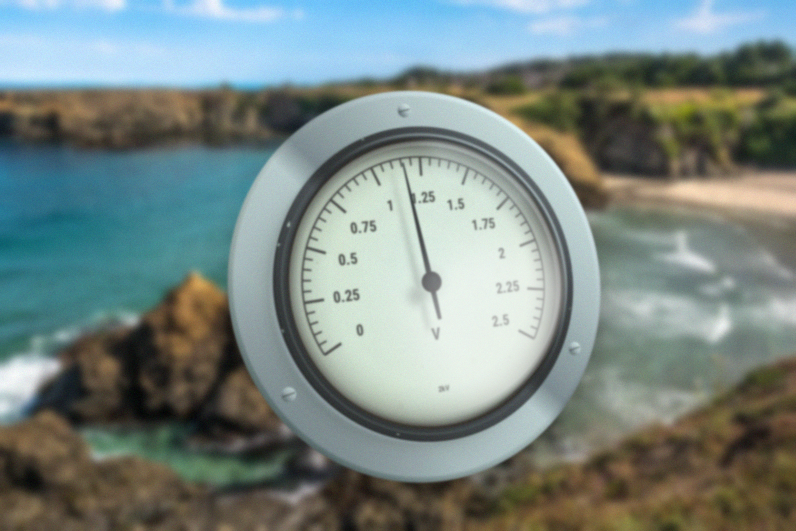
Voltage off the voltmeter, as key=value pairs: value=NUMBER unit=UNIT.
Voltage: value=1.15 unit=V
